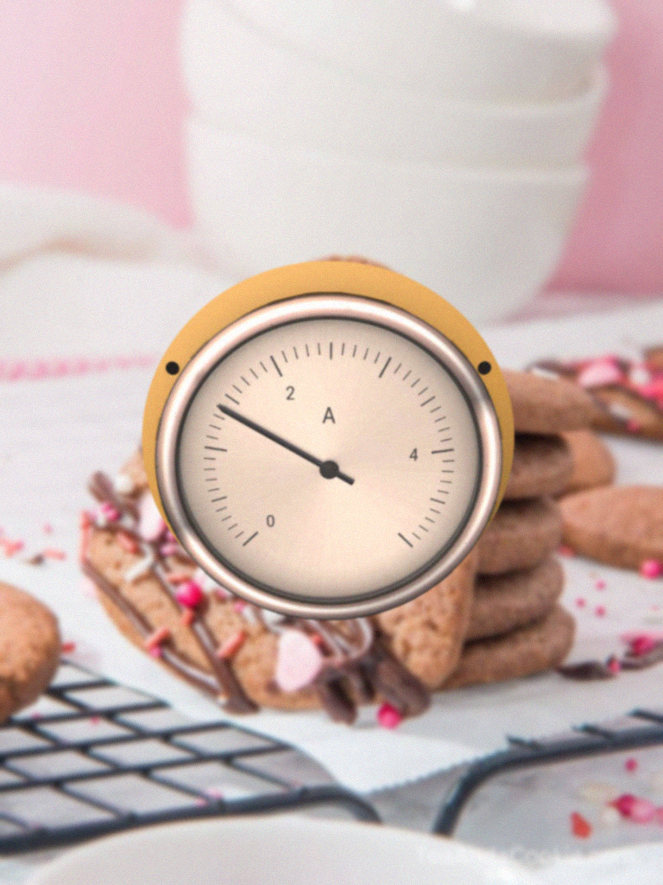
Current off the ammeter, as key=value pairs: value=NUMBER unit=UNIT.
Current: value=1.4 unit=A
